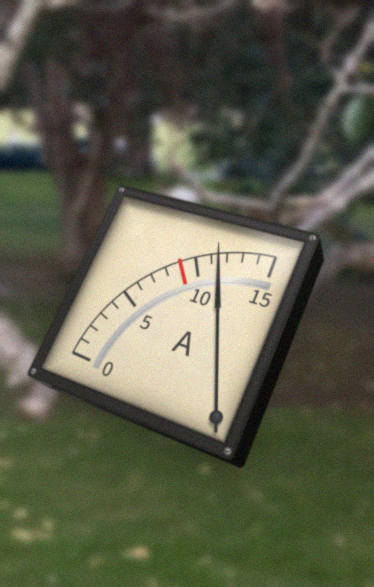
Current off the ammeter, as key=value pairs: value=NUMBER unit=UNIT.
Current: value=11.5 unit=A
